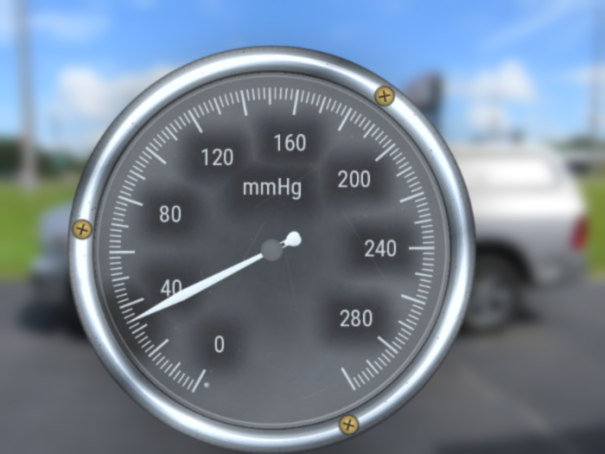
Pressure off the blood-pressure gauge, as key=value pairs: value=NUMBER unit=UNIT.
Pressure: value=34 unit=mmHg
